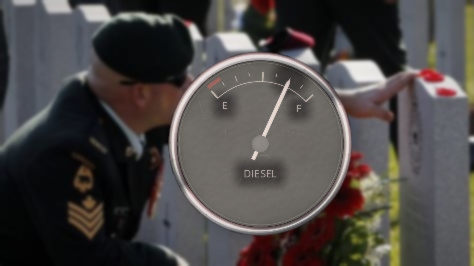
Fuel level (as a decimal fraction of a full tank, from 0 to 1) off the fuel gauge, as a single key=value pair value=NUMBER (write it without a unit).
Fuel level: value=0.75
